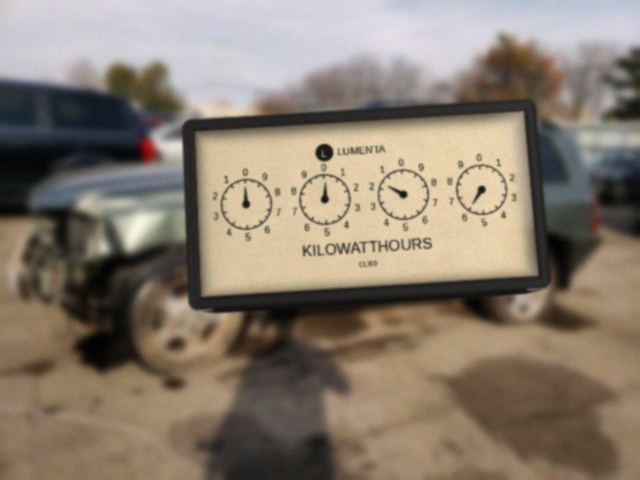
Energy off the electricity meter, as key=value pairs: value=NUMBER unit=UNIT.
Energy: value=16 unit=kWh
